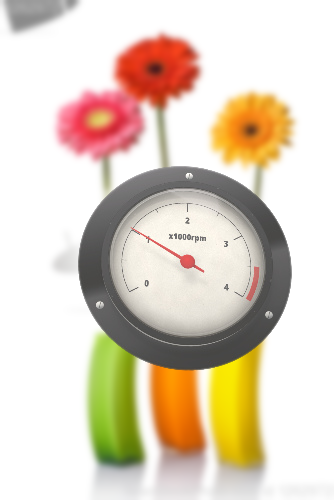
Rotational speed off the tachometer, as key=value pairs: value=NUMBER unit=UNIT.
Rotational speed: value=1000 unit=rpm
